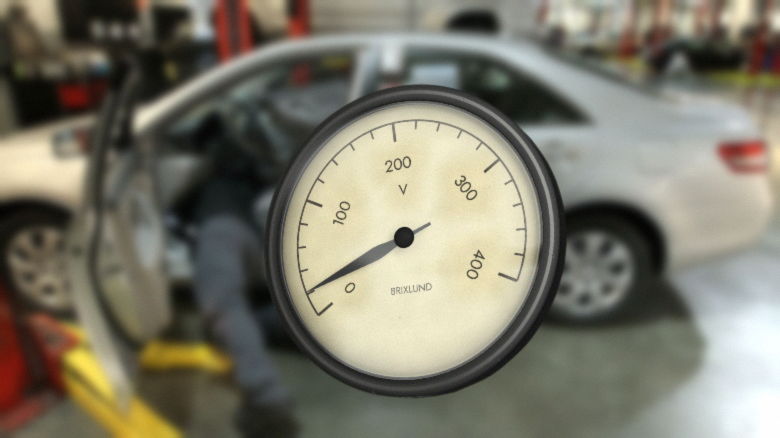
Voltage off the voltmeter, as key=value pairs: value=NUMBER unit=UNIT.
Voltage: value=20 unit=V
